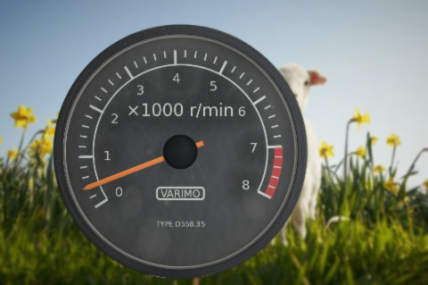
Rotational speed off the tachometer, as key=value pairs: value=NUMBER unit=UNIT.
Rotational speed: value=400 unit=rpm
